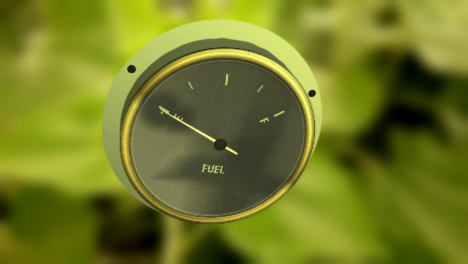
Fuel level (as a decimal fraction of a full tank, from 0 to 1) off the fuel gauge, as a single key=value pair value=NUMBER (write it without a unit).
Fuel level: value=0
